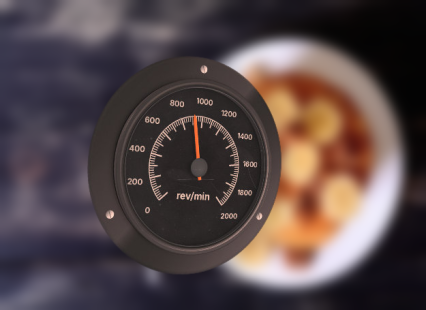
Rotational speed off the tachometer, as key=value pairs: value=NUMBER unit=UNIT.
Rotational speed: value=900 unit=rpm
